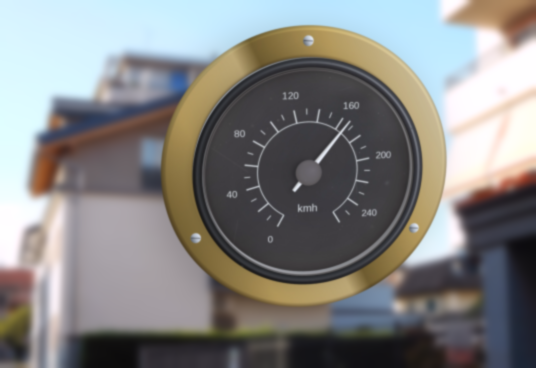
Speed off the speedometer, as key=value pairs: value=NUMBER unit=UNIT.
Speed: value=165 unit=km/h
